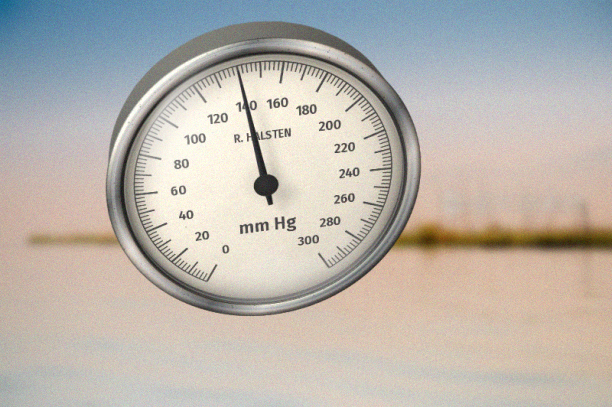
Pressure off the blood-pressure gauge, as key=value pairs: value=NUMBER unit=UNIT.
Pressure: value=140 unit=mmHg
